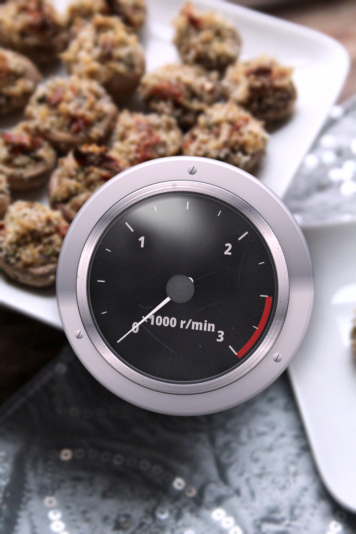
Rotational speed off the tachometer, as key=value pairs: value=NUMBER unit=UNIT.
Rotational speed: value=0 unit=rpm
